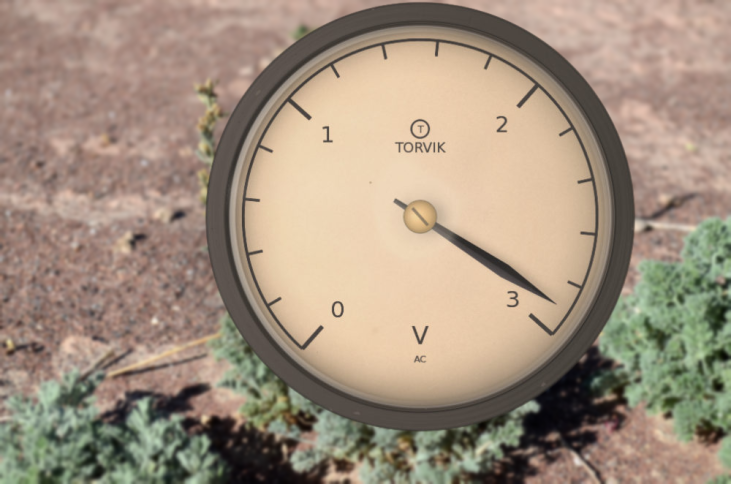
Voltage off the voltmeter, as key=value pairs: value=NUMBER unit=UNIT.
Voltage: value=2.9 unit=V
